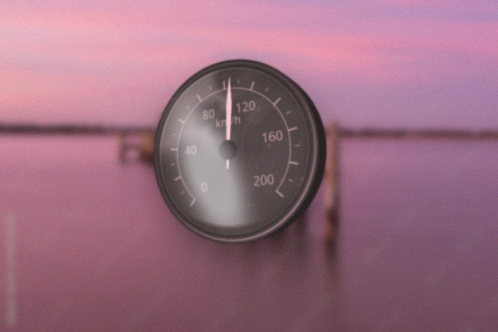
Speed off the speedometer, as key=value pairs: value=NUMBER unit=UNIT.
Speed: value=105 unit=km/h
